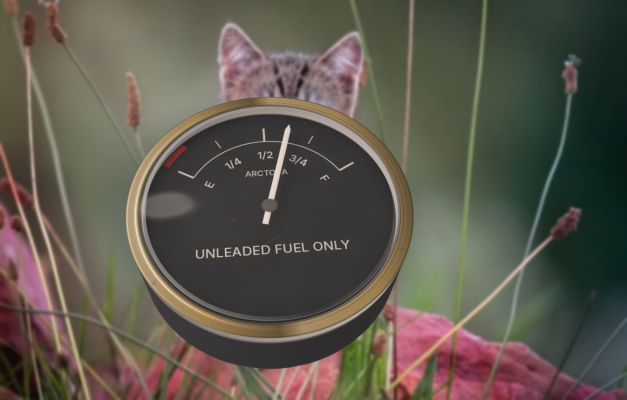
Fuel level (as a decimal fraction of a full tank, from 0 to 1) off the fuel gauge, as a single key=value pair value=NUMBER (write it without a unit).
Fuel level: value=0.625
